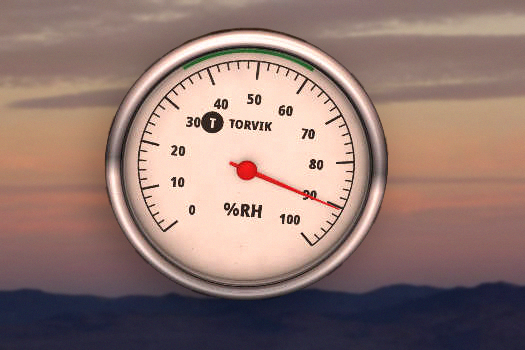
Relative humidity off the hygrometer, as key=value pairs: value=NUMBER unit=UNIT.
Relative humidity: value=90 unit=%
